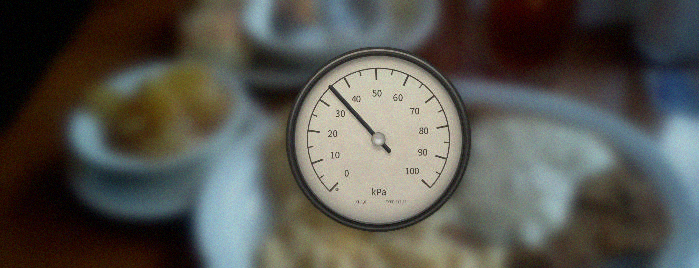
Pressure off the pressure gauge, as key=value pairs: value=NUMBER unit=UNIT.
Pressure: value=35 unit=kPa
